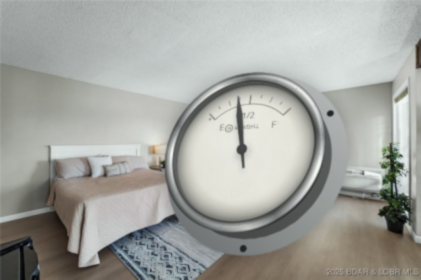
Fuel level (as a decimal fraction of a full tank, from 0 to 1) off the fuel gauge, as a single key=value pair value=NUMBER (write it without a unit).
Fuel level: value=0.375
